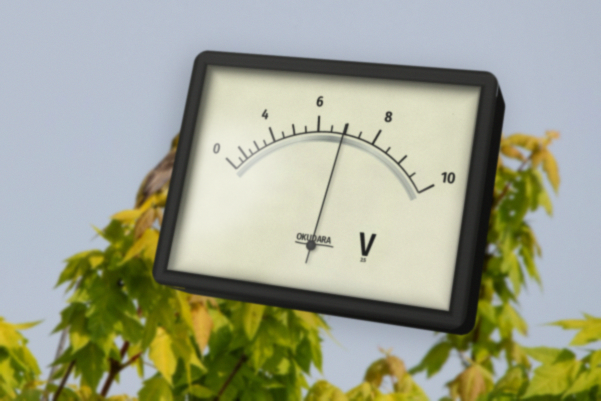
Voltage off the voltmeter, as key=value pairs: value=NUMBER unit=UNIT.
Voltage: value=7 unit=V
